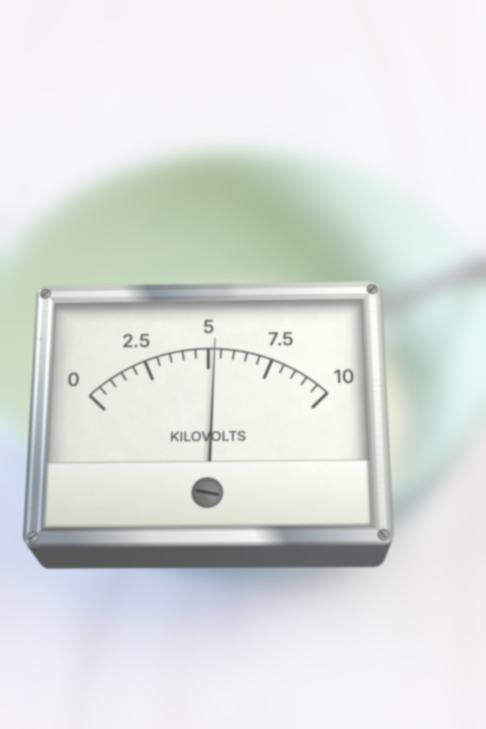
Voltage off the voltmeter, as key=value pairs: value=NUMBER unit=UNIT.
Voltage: value=5.25 unit=kV
